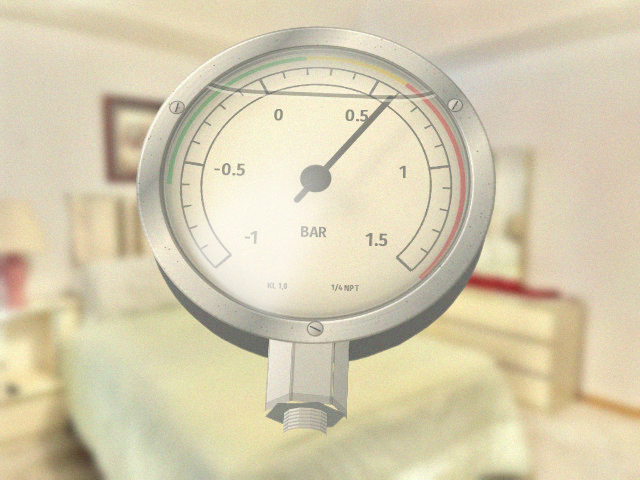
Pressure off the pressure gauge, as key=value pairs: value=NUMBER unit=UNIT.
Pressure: value=0.6 unit=bar
